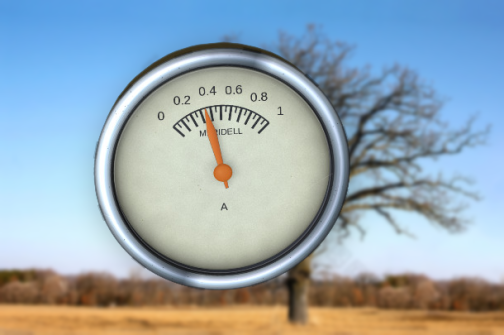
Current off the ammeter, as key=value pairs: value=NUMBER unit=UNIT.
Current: value=0.35 unit=A
